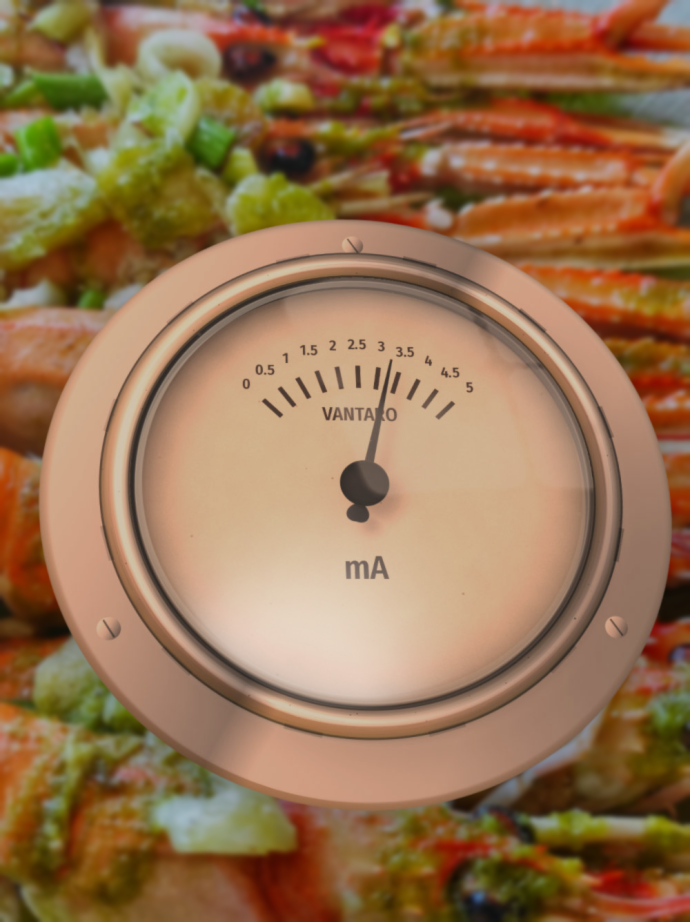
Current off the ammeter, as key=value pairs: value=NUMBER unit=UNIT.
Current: value=3.25 unit=mA
